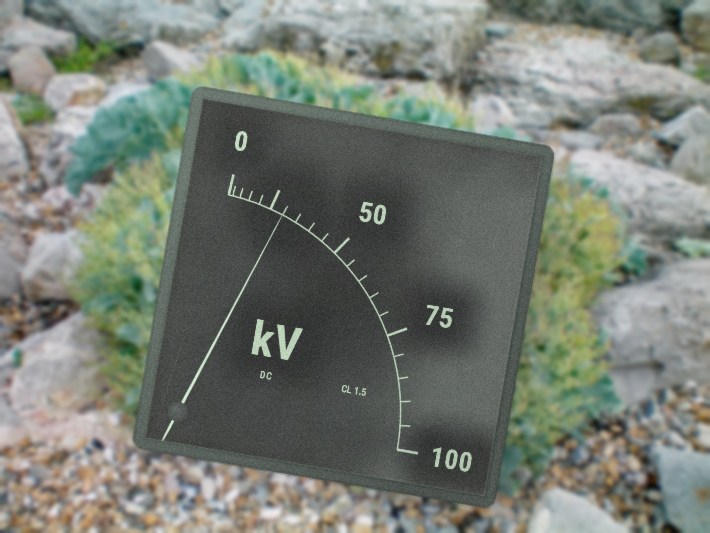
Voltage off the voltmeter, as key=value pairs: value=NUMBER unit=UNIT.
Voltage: value=30 unit=kV
